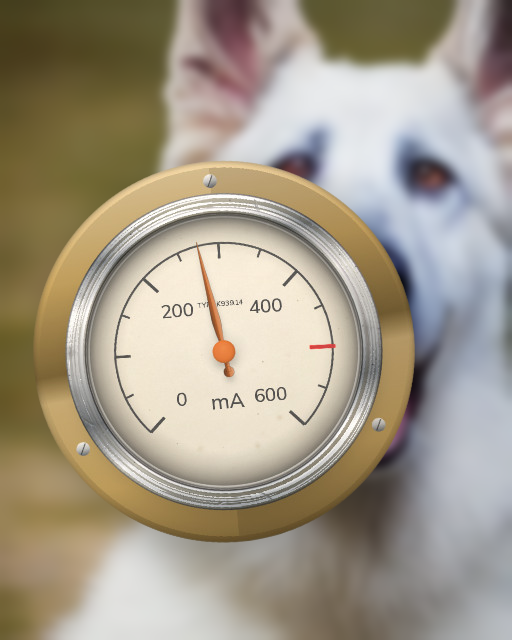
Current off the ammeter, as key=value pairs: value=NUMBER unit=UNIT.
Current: value=275 unit=mA
